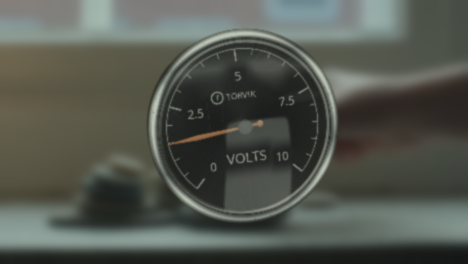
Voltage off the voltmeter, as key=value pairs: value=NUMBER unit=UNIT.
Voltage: value=1.5 unit=V
